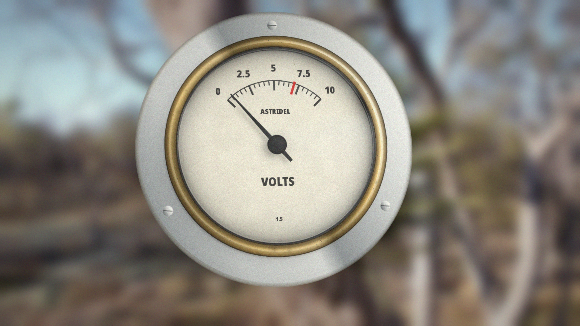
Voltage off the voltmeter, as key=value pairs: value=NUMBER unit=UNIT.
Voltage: value=0.5 unit=V
